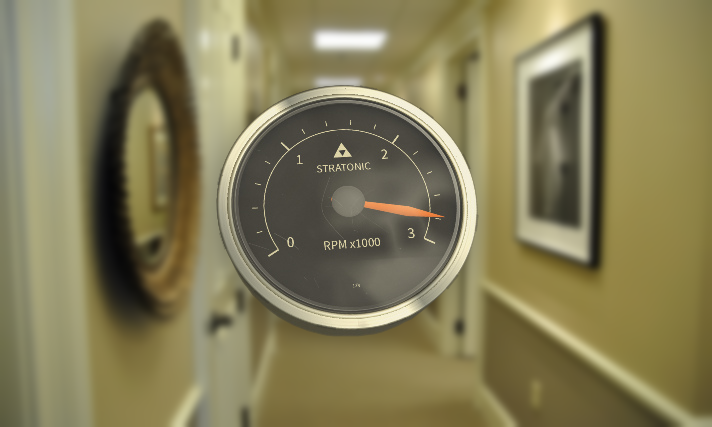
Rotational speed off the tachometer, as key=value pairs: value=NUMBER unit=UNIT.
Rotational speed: value=2800 unit=rpm
